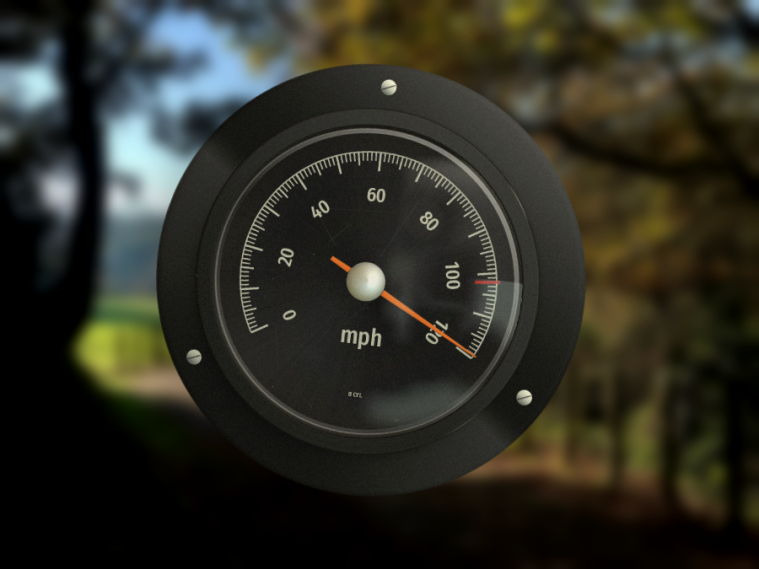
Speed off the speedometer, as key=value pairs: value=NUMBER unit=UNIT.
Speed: value=119 unit=mph
